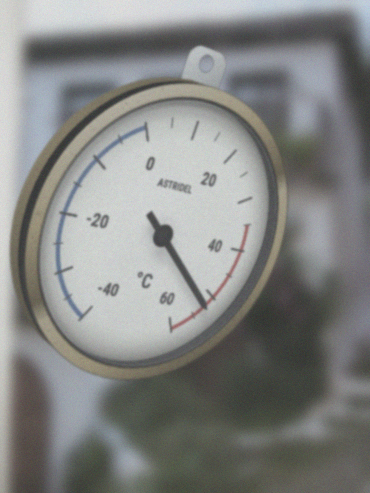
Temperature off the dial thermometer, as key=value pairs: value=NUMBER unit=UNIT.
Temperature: value=52.5 unit=°C
